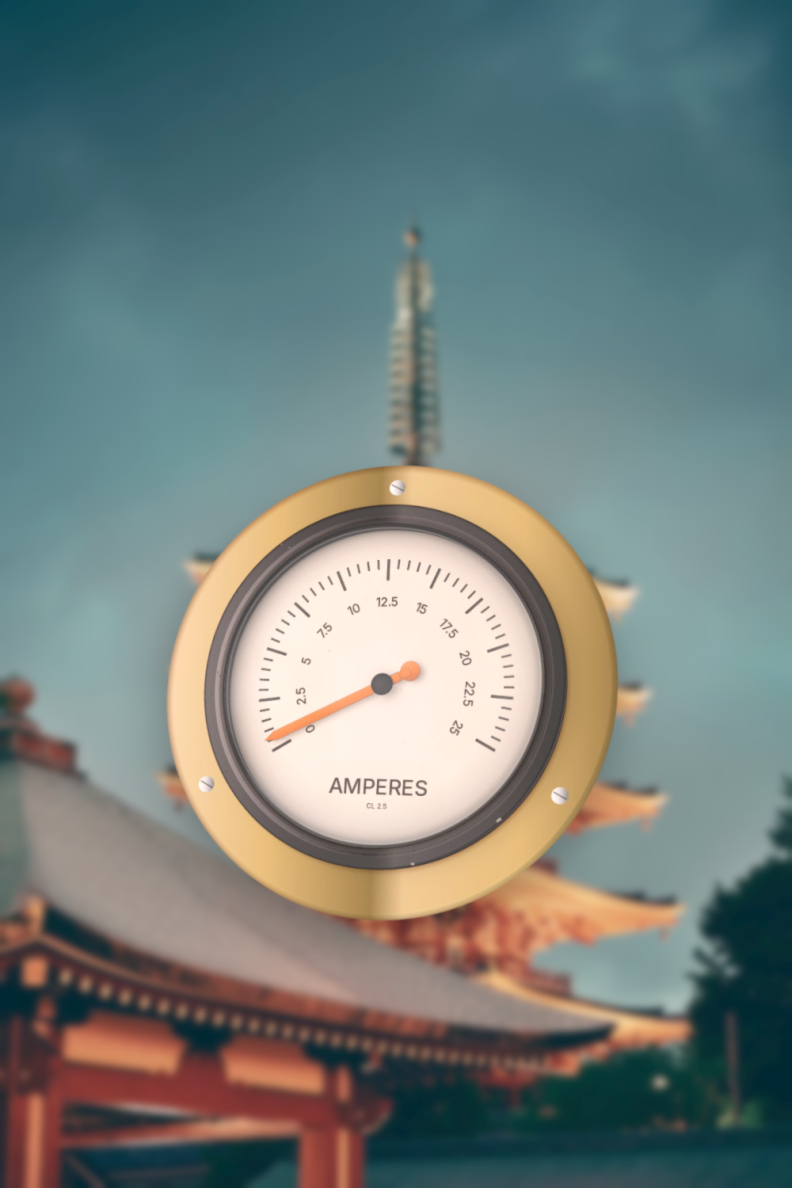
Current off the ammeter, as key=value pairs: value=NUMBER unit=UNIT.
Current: value=0.5 unit=A
